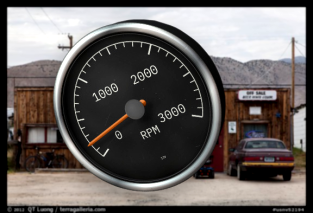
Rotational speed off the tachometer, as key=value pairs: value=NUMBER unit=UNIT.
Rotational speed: value=200 unit=rpm
